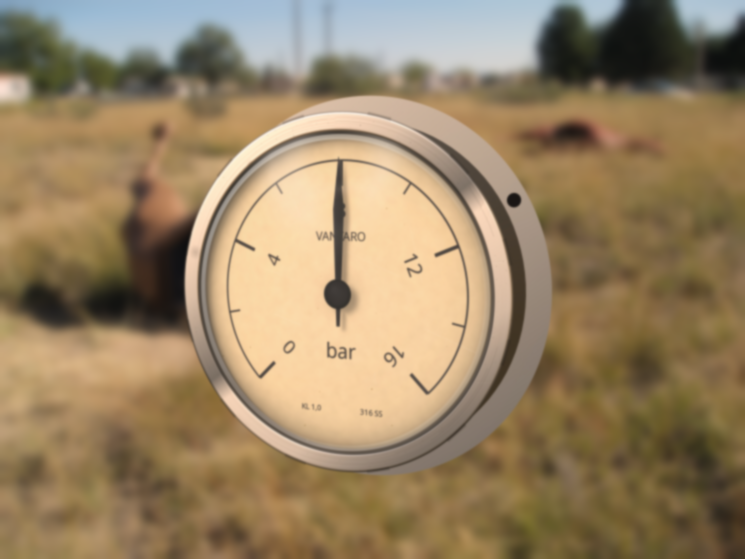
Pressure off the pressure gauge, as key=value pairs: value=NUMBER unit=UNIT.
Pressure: value=8 unit=bar
